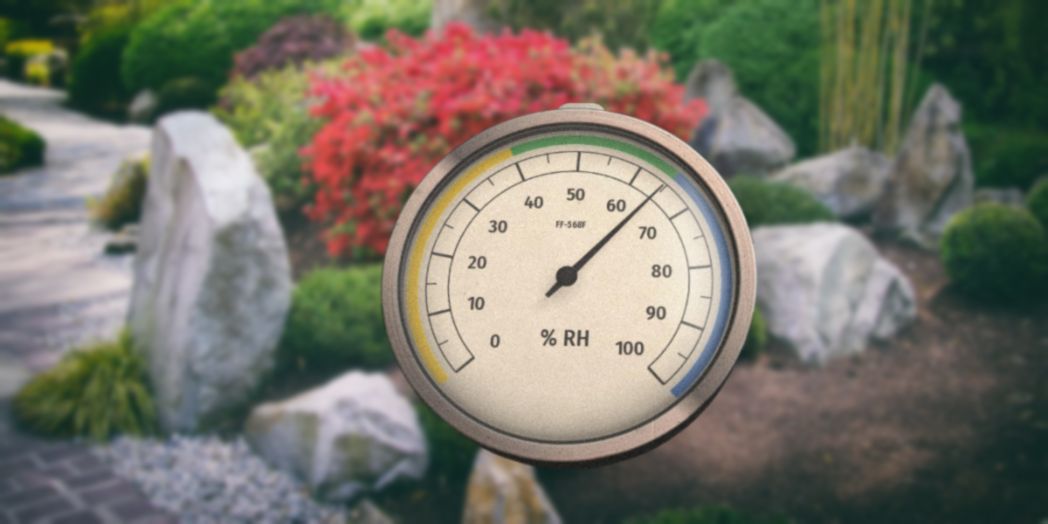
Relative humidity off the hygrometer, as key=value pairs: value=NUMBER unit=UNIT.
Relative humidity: value=65 unit=%
